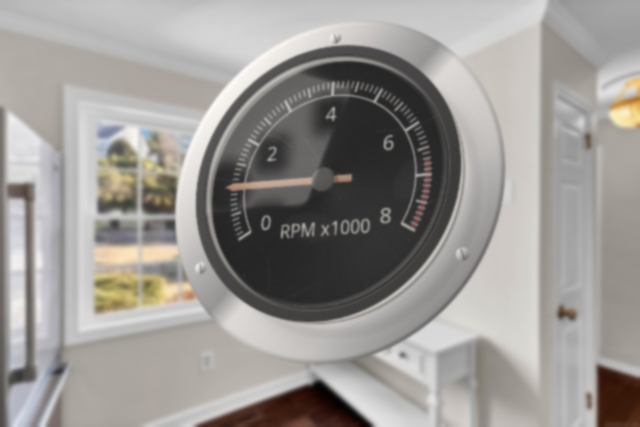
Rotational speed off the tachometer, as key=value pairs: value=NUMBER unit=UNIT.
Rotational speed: value=1000 unit=rpm
